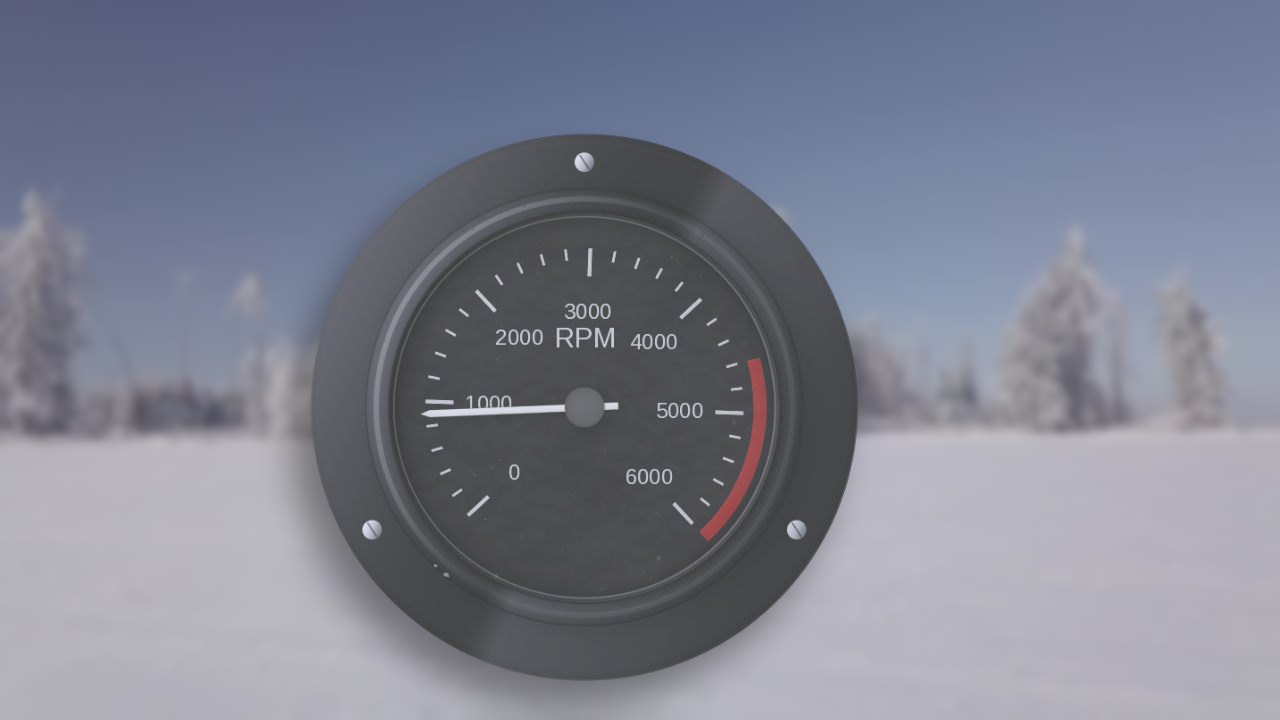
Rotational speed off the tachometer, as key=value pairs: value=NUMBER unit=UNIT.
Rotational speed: value=900 unit=rpm
